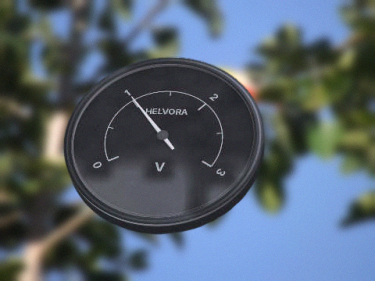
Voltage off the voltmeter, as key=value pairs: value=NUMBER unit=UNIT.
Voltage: value=1 unit=V
